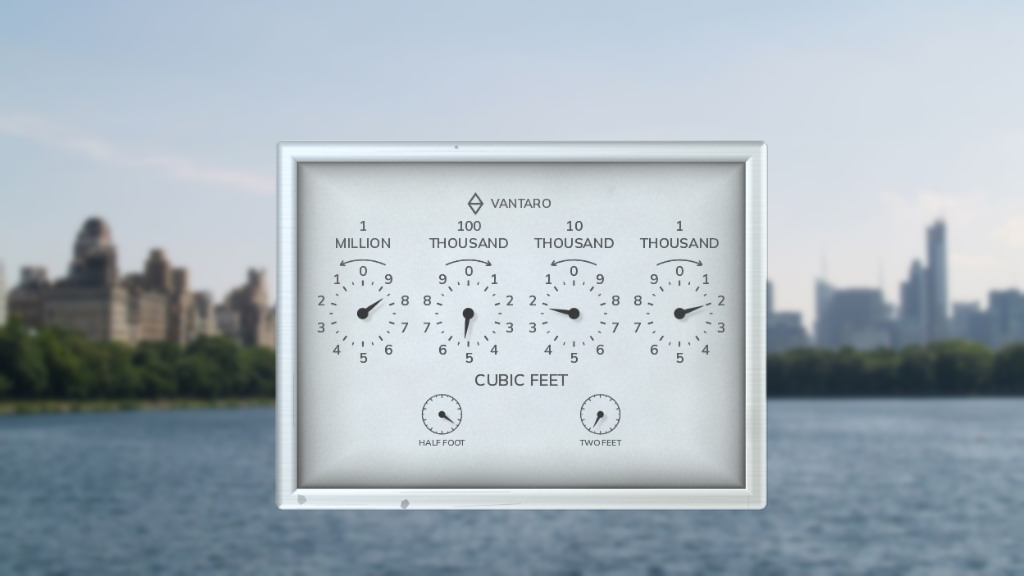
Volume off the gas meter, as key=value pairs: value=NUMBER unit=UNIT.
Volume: value=852200 unit=ft³
